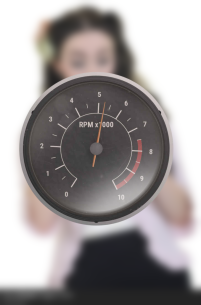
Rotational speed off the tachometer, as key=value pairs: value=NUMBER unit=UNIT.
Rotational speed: value=5250 unit=rpm
